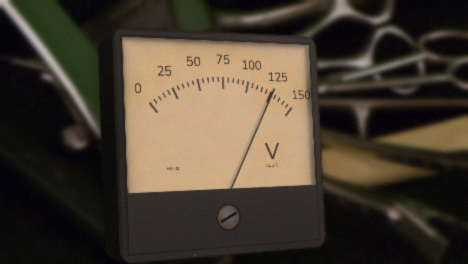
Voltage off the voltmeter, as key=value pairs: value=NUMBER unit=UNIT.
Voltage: value=125 unit=V
